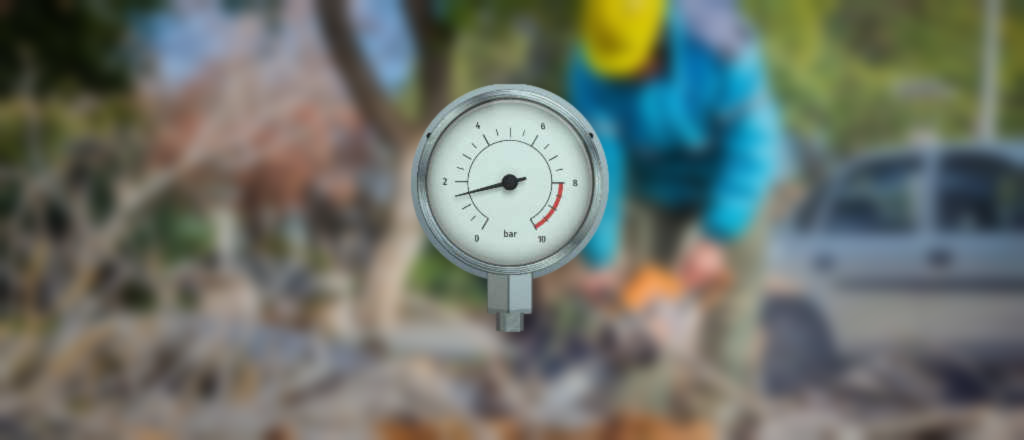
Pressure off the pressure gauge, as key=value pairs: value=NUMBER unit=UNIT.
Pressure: value=1.5 unit=bar
